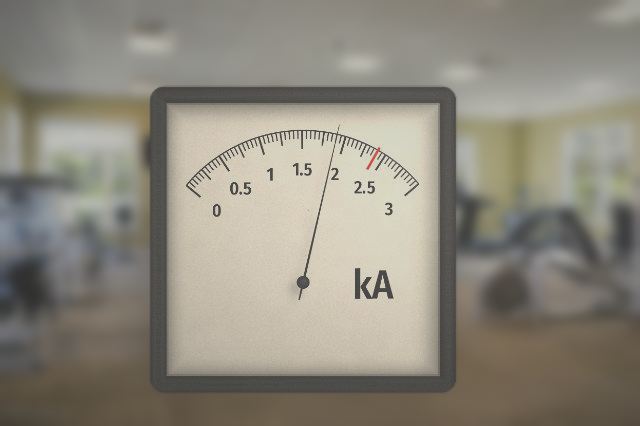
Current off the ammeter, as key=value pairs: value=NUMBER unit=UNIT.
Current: value=1.9 unit=kA
